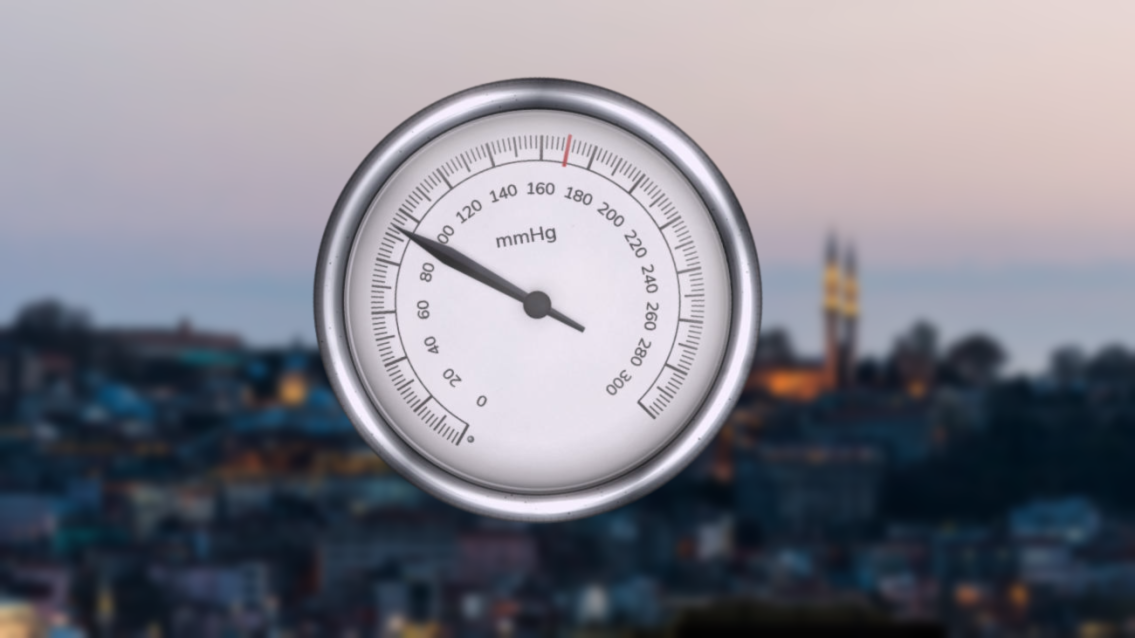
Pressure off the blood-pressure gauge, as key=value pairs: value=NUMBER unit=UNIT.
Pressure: value=94 unit=mmHg
